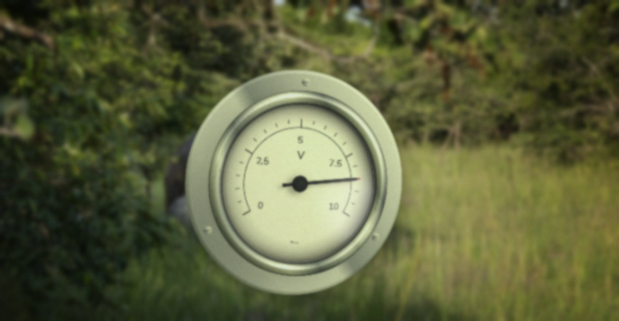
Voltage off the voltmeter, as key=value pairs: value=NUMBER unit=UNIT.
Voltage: value=8.5 unit=V
